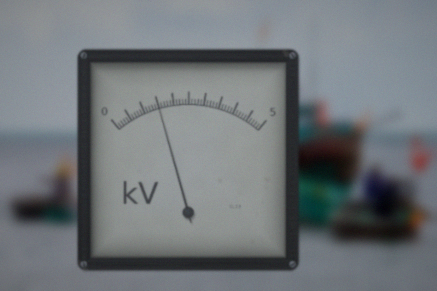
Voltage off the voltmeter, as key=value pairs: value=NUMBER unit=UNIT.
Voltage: value=1.5 unit=kV
